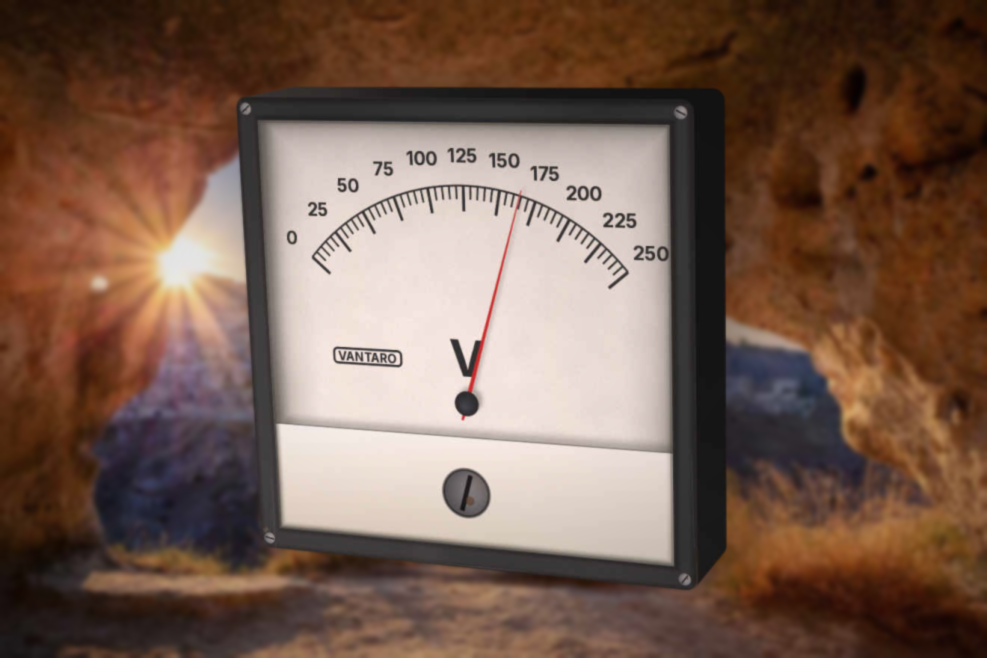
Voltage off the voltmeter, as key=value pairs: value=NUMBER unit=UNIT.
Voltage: value=165 unit=V
